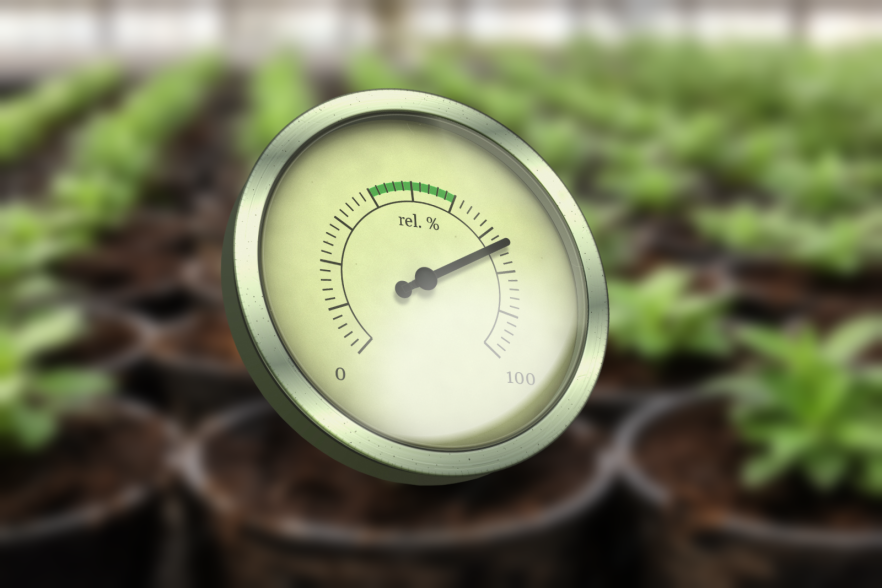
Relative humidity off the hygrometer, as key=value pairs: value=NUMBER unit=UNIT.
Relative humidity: value=74 unit=%
